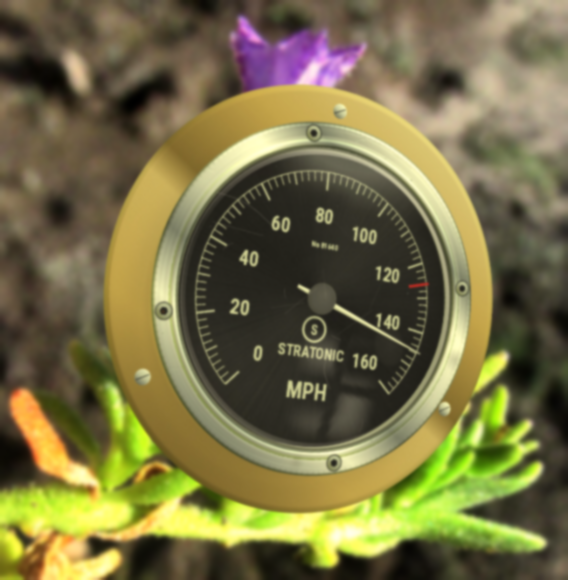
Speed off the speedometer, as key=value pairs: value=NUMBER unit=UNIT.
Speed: value=146 unit=mph
